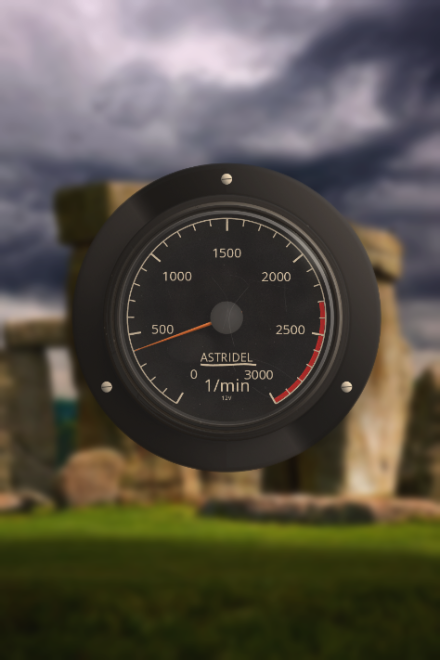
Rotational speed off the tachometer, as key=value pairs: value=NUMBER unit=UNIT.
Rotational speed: value=400 unit=rpm
